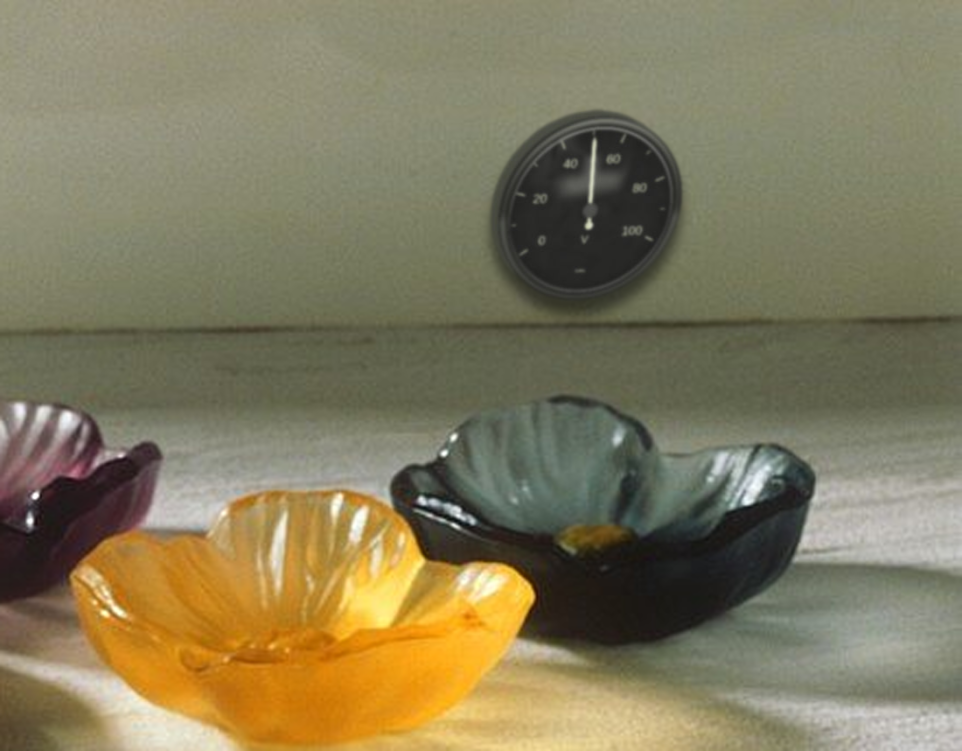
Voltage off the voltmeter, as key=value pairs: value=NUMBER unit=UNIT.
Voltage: value=50 unit=V
